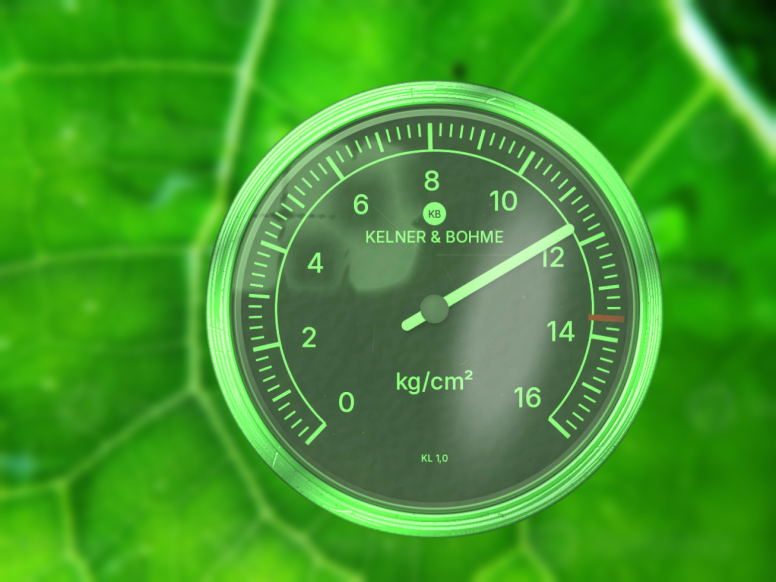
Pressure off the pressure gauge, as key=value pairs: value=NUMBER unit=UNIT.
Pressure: value=11.6 unit=kg/cm²
